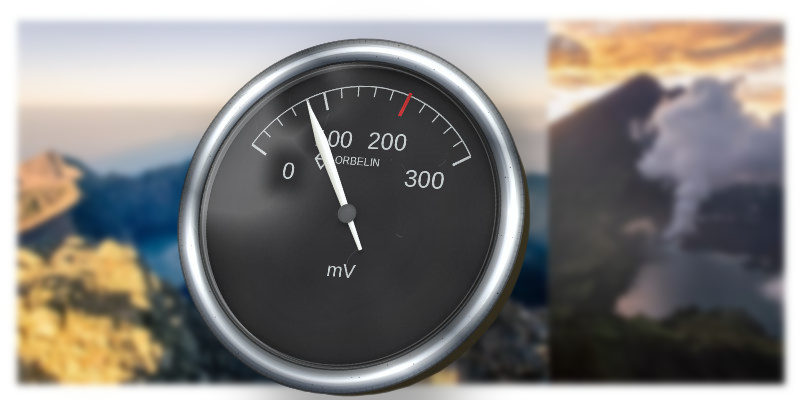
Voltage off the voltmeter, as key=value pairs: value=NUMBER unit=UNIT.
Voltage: value=80 unit=mV
